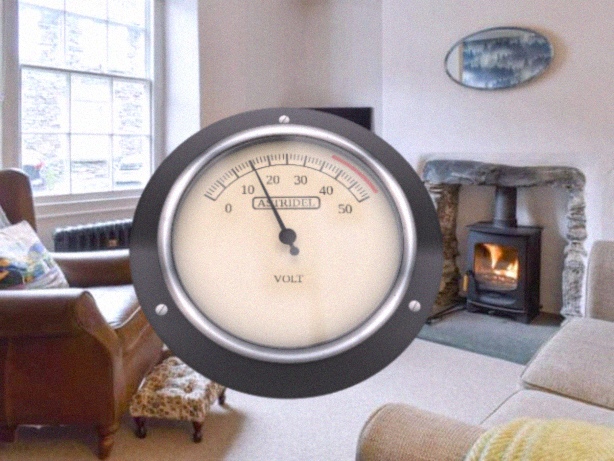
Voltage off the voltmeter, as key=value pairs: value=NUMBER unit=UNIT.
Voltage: value=15 unit=V
